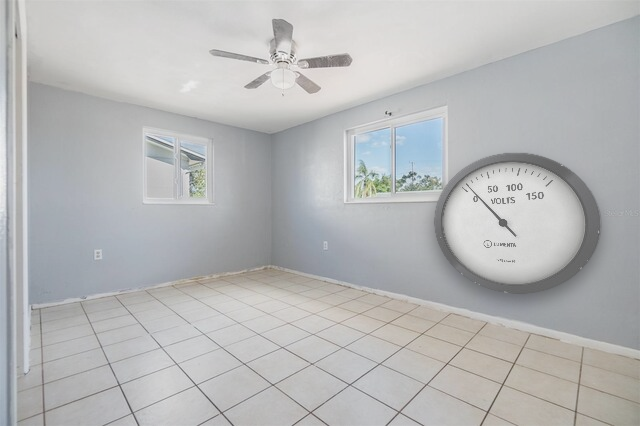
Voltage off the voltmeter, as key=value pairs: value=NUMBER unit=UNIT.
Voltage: value=10 unit=V
